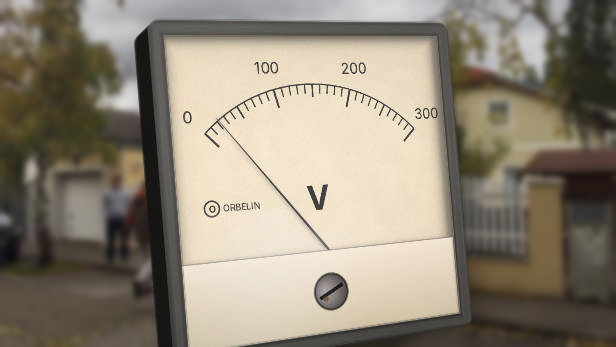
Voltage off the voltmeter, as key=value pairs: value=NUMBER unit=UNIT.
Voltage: value=20 unit=V
